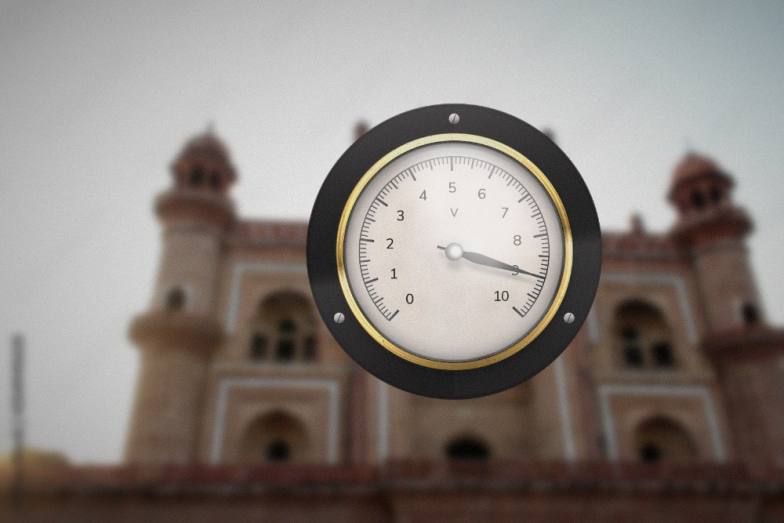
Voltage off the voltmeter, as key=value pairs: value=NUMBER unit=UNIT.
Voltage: value=9 unit=V
